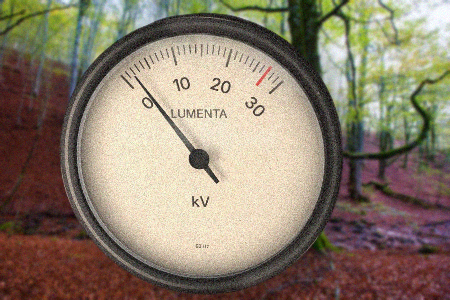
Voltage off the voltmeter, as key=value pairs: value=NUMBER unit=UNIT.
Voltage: value=2 unit=kV
